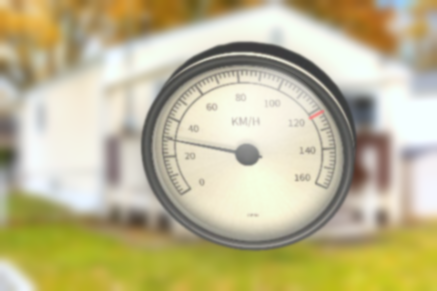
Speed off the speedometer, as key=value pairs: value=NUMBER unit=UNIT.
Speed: value=30 unit=km/h
